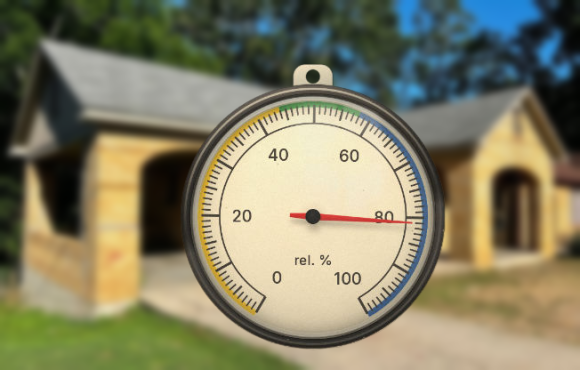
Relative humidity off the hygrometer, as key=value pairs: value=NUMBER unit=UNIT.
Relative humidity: value=81 unit=%
